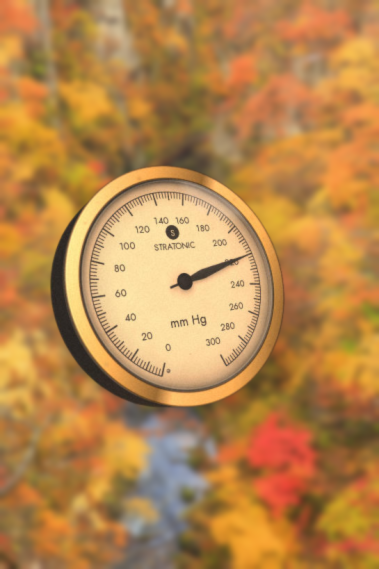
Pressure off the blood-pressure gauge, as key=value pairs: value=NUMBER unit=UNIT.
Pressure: value=220 unit=mmHg
